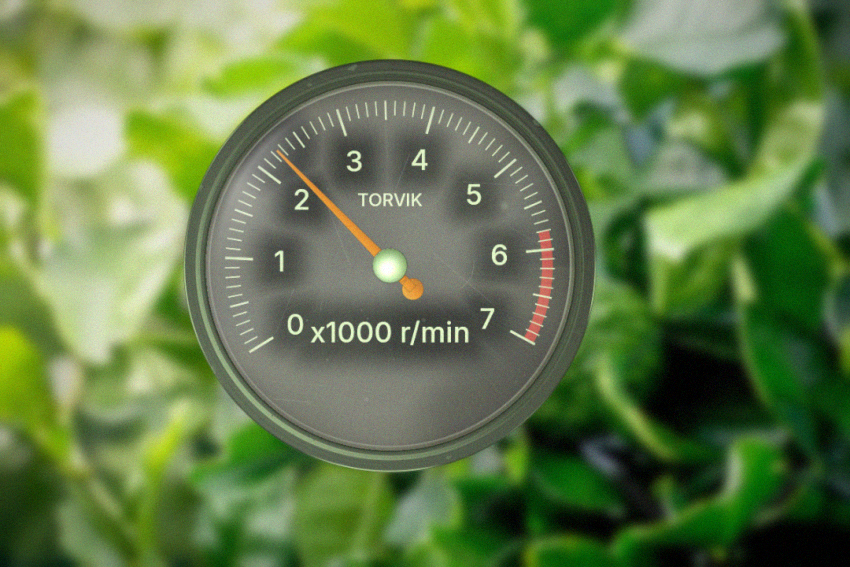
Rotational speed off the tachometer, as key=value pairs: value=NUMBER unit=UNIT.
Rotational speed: value=2250 unit=rpm
